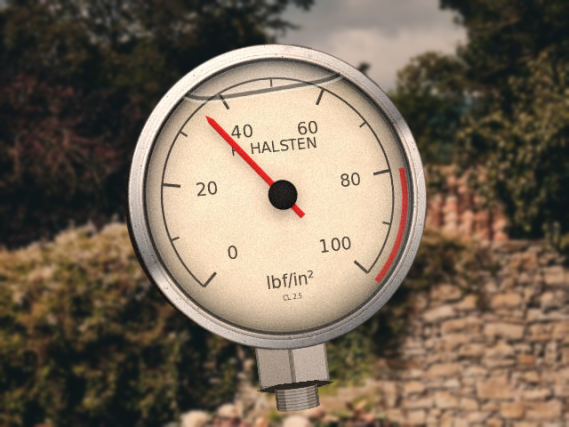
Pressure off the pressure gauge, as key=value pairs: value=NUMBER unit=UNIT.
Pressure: value=35 unit=psi
